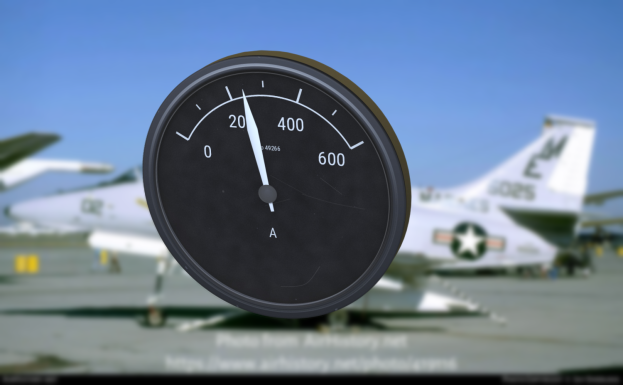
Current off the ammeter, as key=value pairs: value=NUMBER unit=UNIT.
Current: value=250 unit=A
